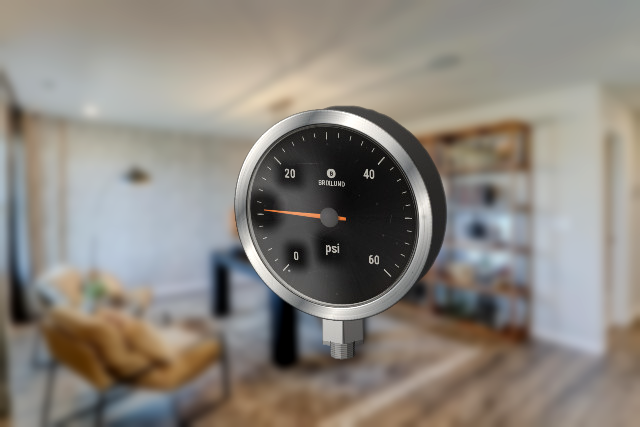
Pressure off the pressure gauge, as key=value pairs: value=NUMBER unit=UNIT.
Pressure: value=11 unit=psi
